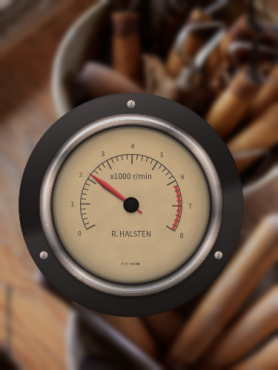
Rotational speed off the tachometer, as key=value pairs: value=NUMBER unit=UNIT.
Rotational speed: value=2200 unit=rpm
